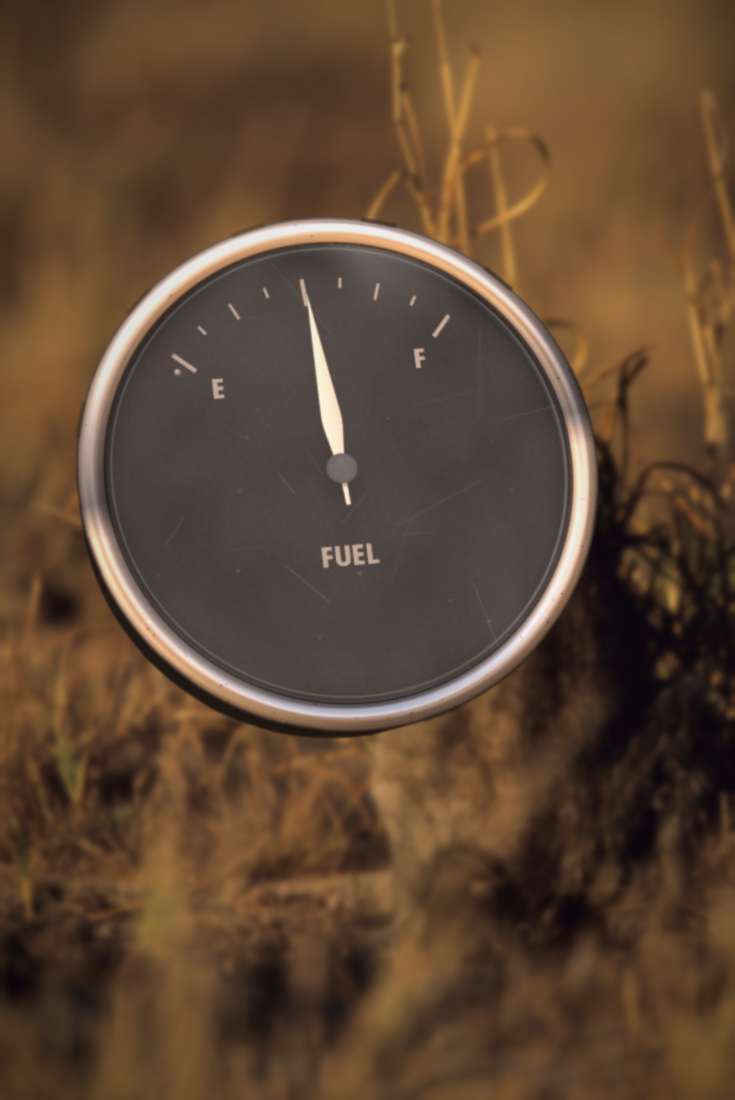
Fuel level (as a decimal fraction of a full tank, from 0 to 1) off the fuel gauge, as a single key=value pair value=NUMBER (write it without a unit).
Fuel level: value=0.5
